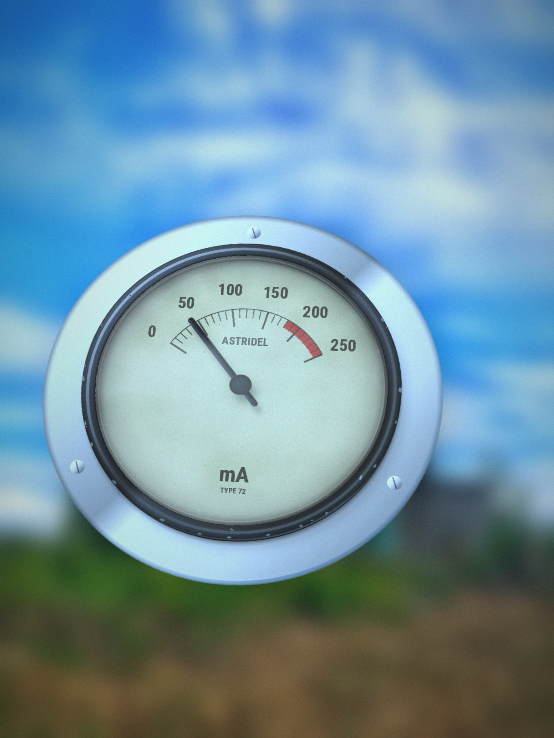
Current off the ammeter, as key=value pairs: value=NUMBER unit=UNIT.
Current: value=40 unit=mA
